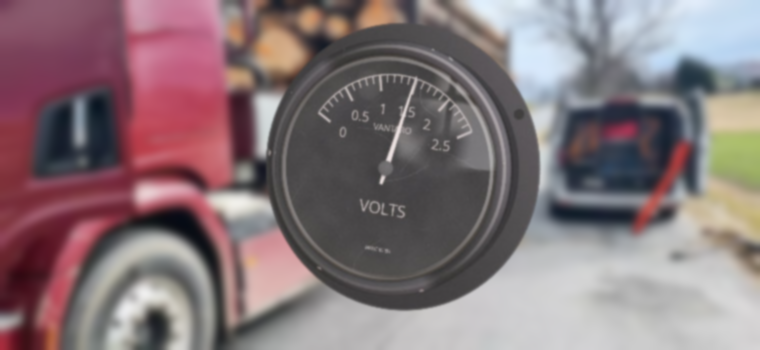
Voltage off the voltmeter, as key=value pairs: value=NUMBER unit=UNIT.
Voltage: value=1.5 unit=V
